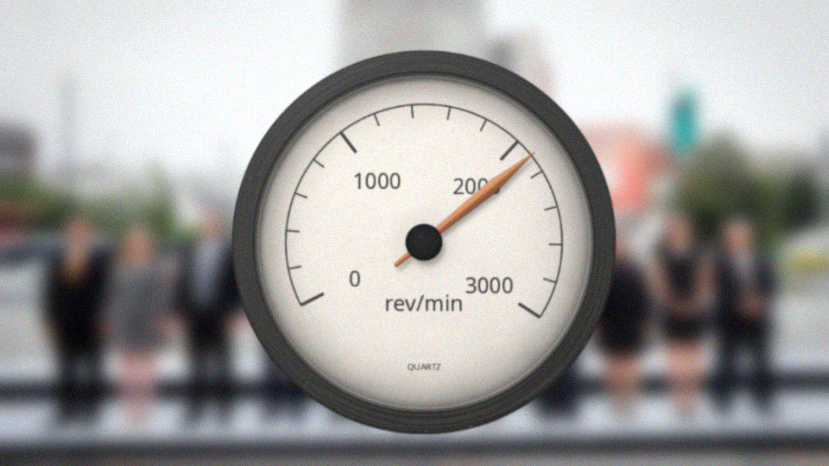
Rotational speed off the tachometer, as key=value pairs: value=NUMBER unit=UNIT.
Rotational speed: value=2100 unit=rpm
